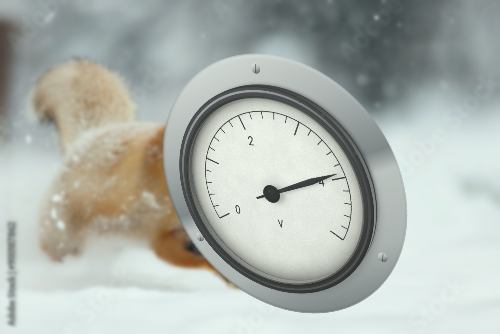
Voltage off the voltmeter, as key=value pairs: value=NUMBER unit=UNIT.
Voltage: value=3.9 unit=V
